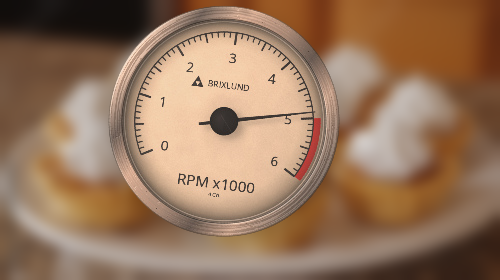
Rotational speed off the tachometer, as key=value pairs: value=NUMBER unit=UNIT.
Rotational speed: value=4900 unit=rpm
